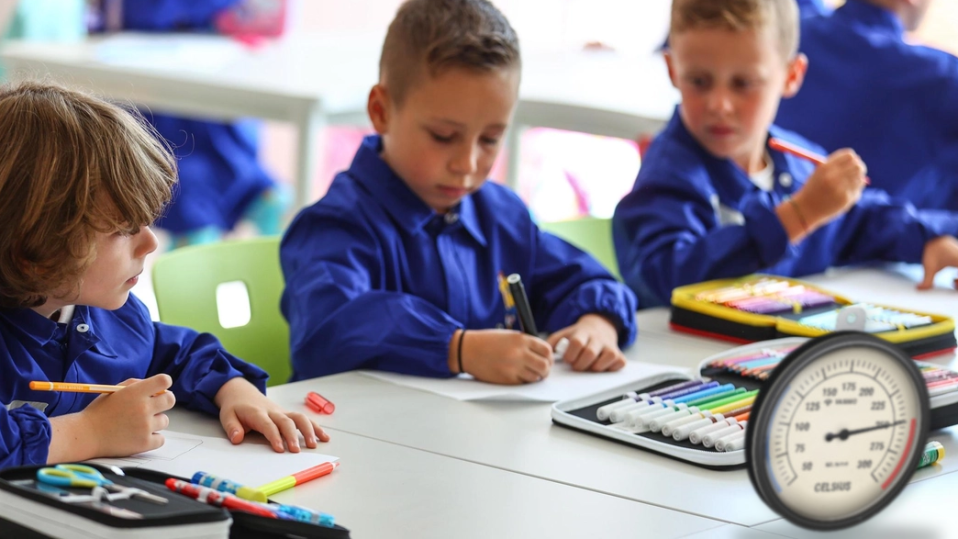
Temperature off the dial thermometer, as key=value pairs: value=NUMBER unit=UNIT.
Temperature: value=250 unit=°C
